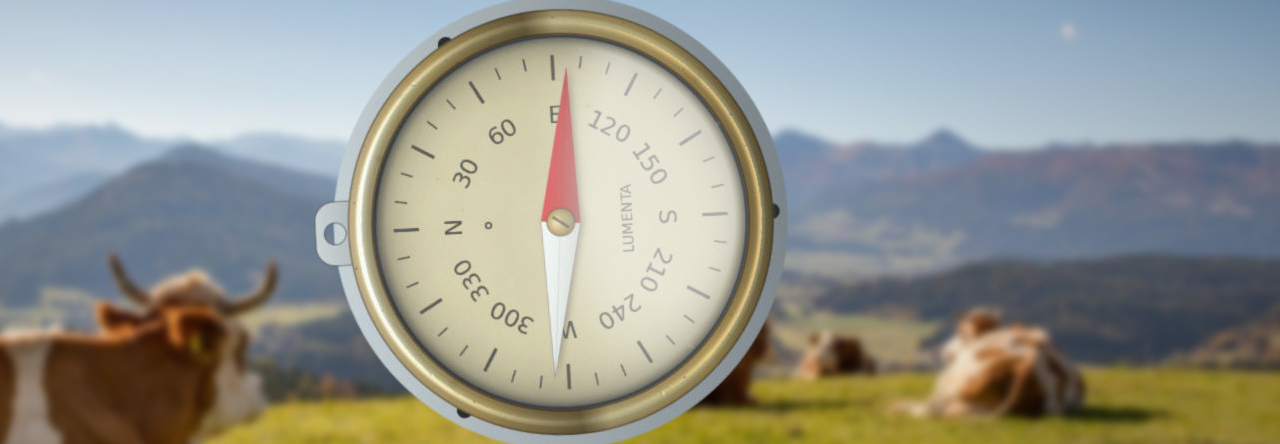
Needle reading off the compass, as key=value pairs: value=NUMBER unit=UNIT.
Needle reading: value=95 unit=°
